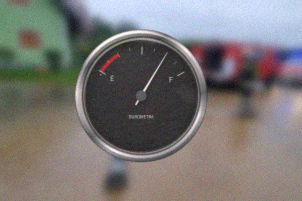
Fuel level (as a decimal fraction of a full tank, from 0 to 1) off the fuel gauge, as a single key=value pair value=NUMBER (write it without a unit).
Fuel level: value=0.75
